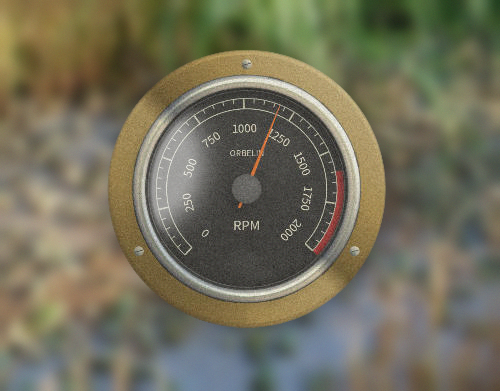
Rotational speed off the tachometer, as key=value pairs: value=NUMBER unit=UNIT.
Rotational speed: value=1175 unit=rpm
